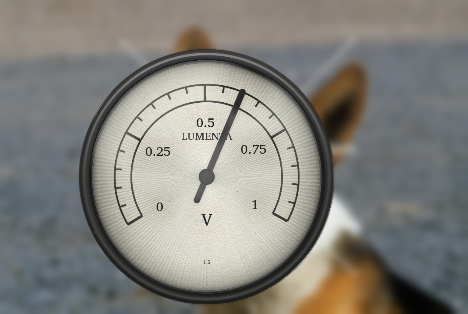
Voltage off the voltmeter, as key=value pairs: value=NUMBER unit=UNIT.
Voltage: value=0.6 unit=V
